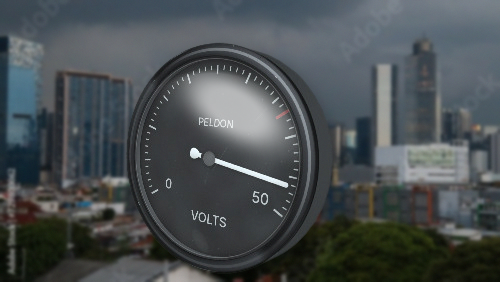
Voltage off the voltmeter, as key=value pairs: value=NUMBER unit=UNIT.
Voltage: value=46 unit=V
